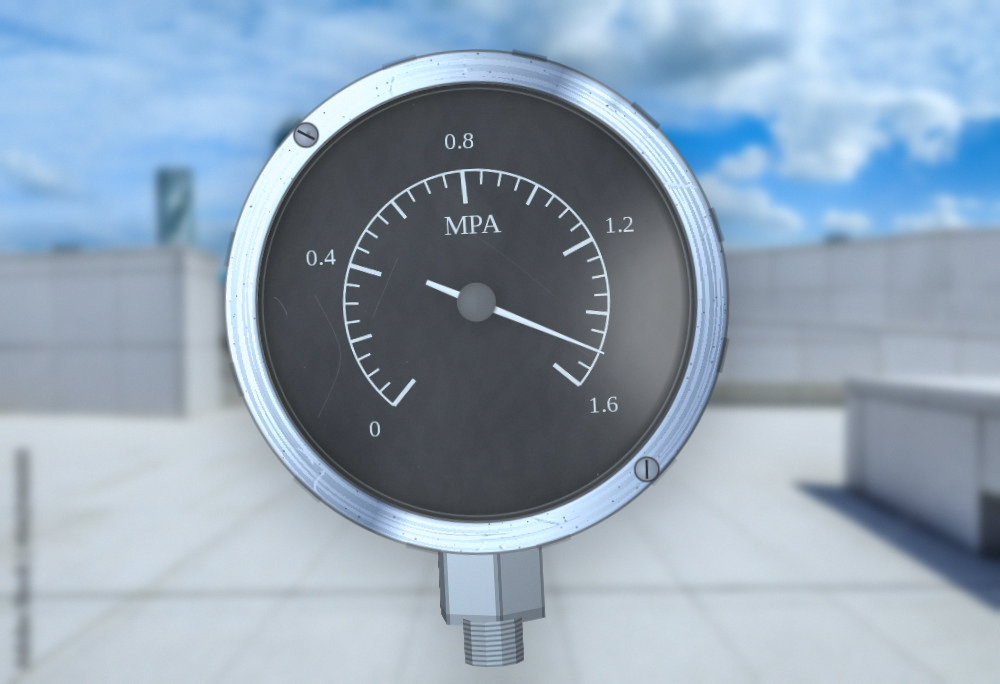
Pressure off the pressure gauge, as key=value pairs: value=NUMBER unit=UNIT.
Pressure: value=1.5 unit=MPa
